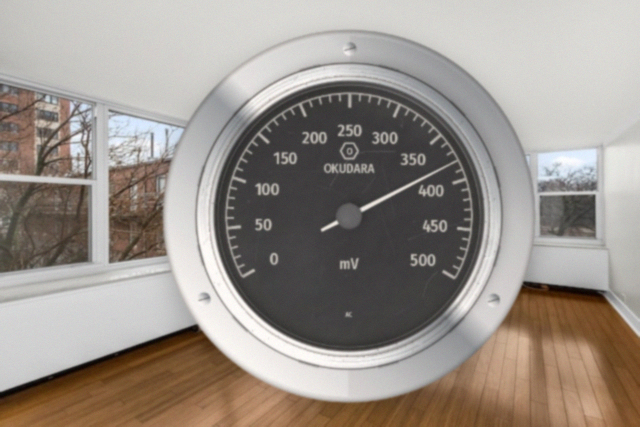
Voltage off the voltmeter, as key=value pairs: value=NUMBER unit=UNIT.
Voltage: value=380 unit=mV
